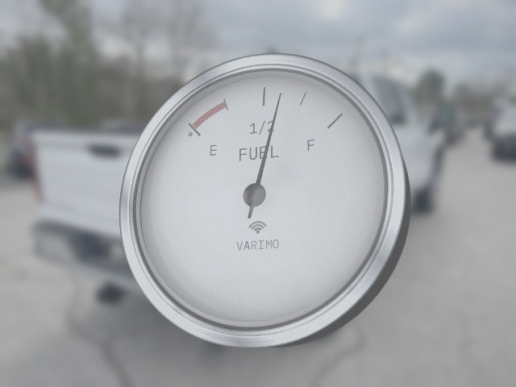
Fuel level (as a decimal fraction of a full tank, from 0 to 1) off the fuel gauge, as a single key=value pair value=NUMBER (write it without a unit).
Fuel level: value=0.625
